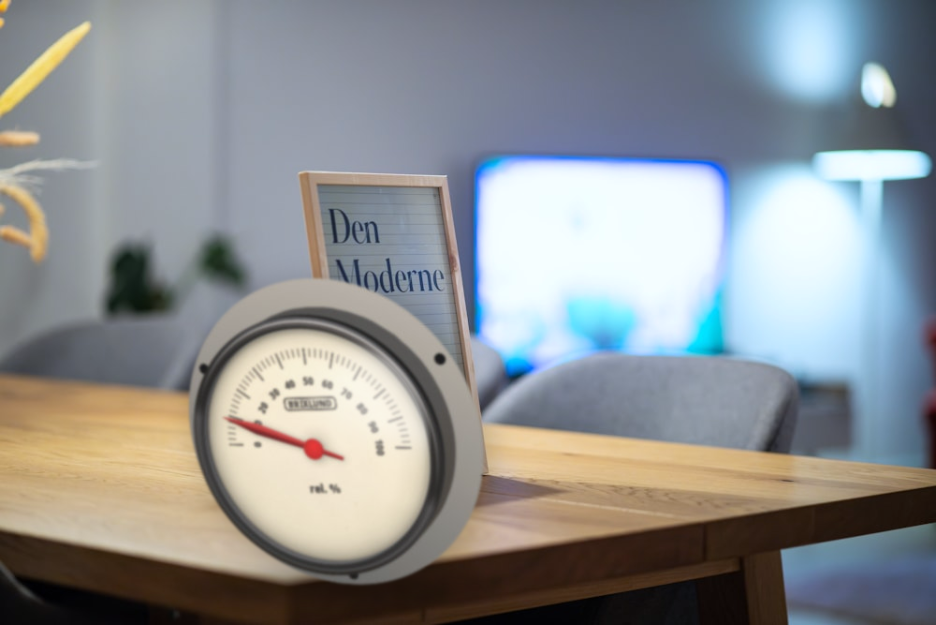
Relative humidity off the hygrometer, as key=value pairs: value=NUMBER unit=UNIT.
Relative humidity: value=10 unit=%
